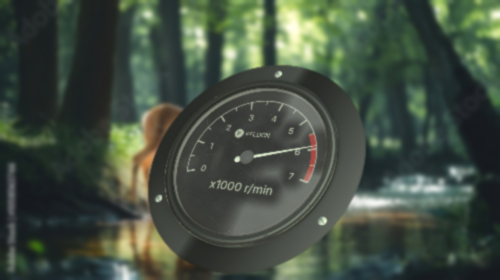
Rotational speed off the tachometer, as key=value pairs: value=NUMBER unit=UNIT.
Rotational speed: value=6000 unit=rpm
